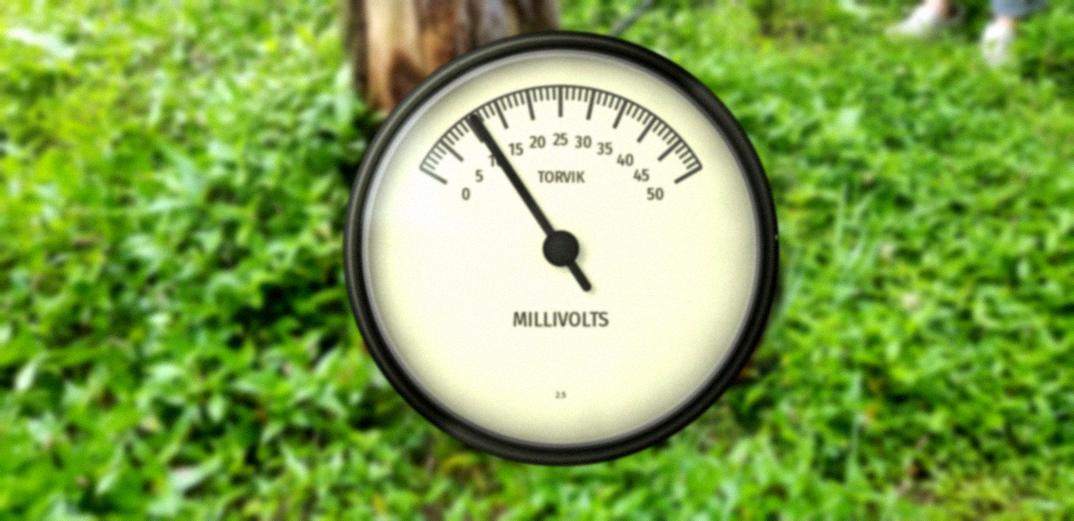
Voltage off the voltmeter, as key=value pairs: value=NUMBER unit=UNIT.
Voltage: value=11 unit=mV
